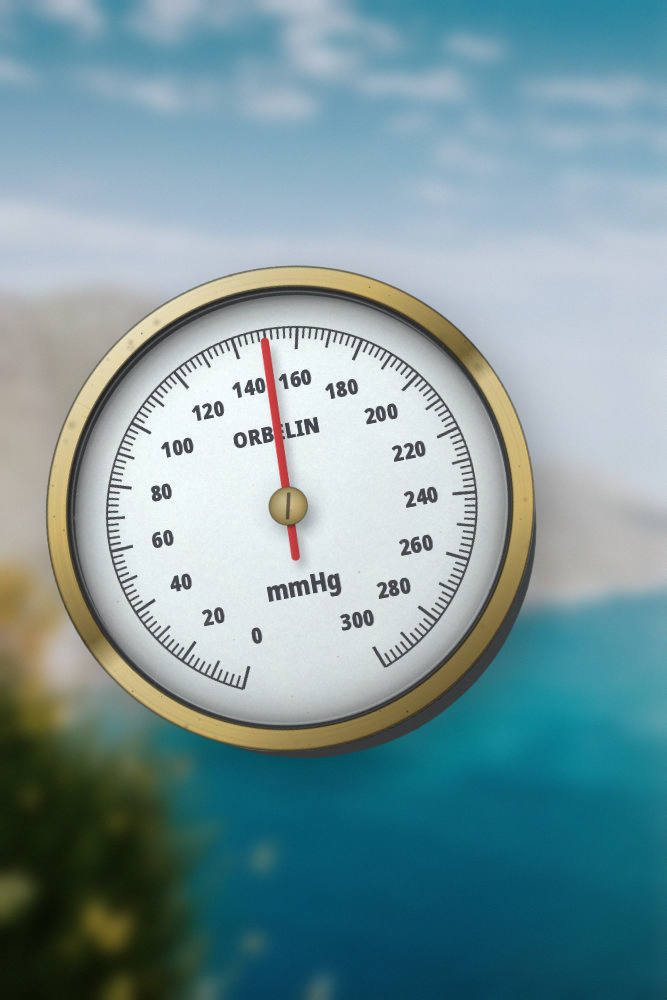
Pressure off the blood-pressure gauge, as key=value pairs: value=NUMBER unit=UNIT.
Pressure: value=150 unit=mmHg
